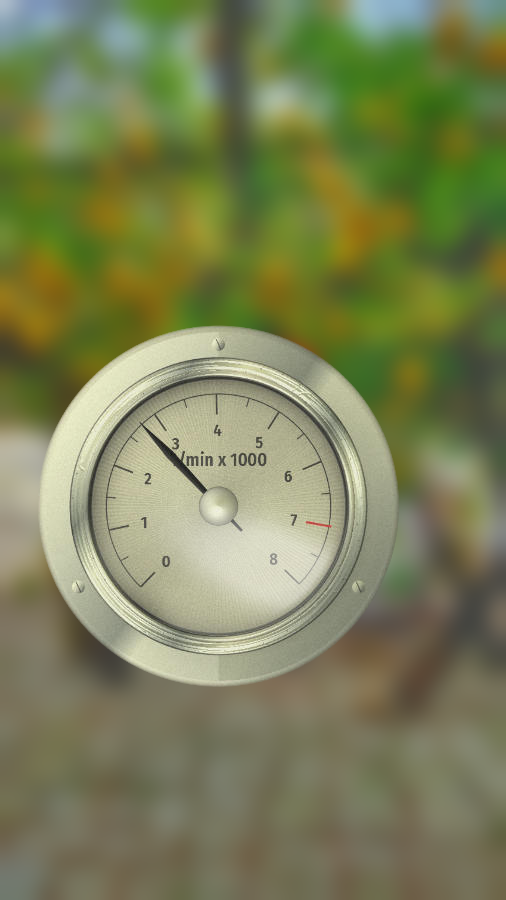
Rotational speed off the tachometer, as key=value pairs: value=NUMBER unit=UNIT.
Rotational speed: value=2750 unit=rpm
